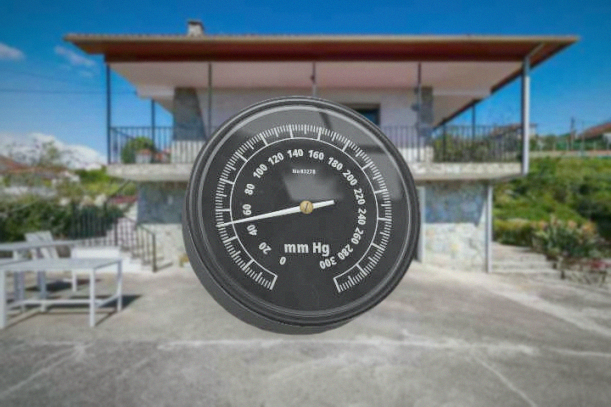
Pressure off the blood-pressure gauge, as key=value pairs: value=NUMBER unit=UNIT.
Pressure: value=50 unit=mmHg
